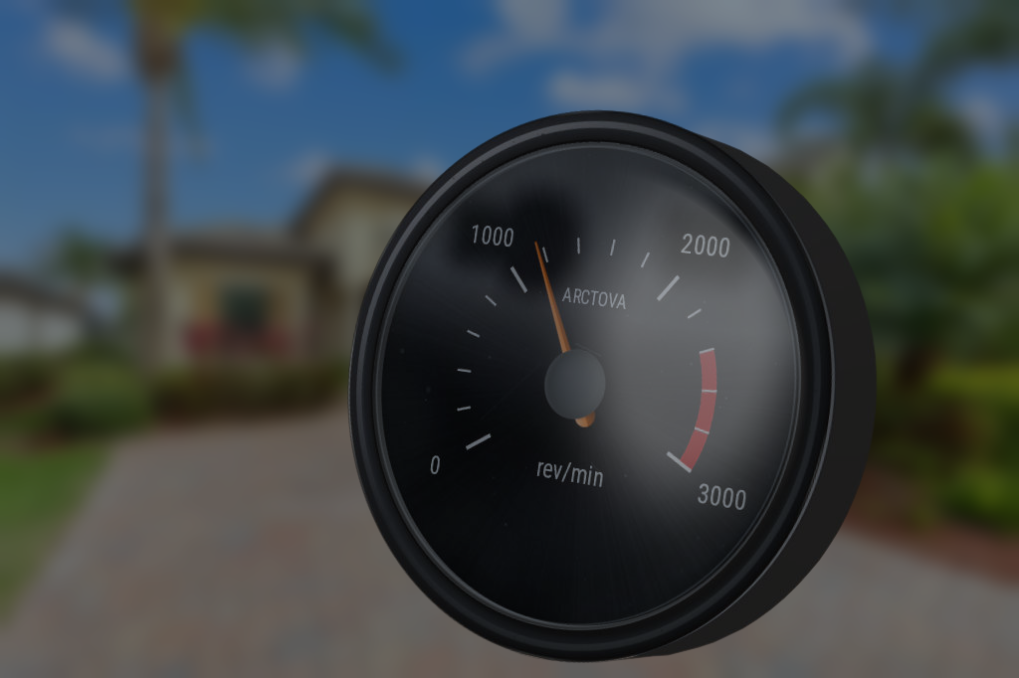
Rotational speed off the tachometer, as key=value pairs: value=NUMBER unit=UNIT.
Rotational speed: value=1200 unit=rpm
